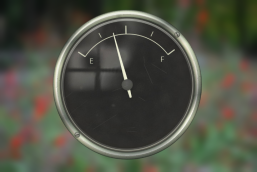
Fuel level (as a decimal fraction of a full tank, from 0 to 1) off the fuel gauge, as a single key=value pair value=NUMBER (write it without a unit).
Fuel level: value=0.375
